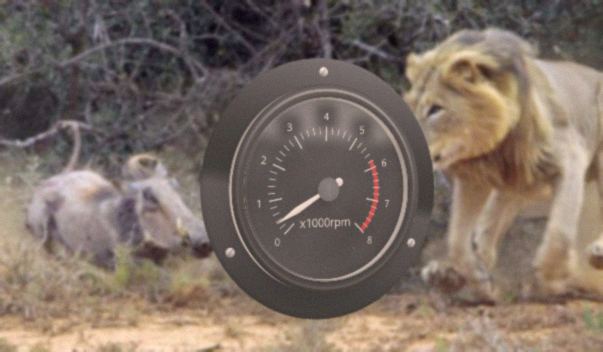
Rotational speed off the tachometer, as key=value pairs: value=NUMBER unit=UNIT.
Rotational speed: value=400 unit=rpm
